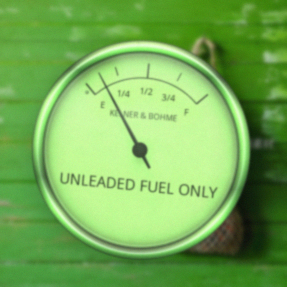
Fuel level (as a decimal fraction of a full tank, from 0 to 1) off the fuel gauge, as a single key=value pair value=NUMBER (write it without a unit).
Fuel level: value=0.125
